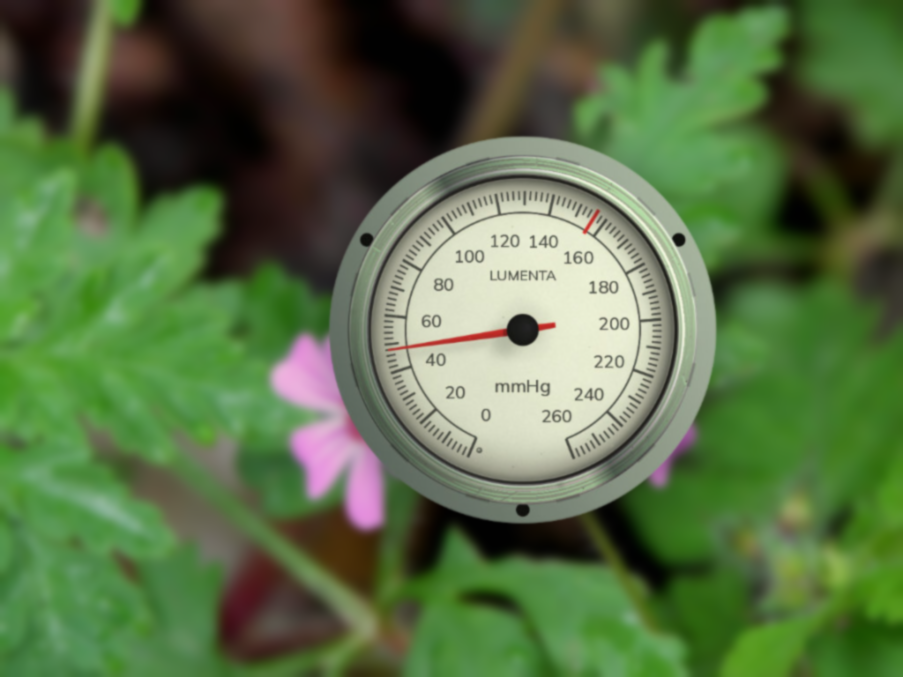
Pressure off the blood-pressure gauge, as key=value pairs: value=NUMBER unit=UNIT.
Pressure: value=48 unit=mmHg
